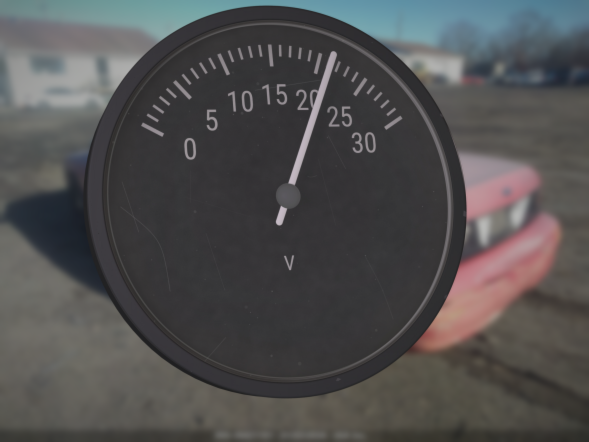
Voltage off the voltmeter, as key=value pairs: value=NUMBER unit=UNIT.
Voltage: value=21 unit=V
